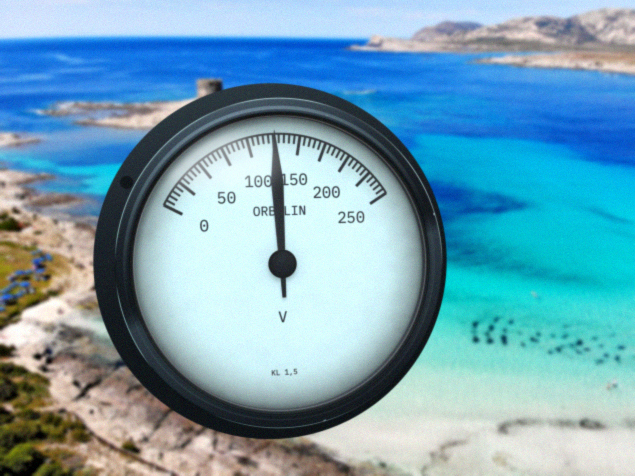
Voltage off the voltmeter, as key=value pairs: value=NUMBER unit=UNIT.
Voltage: value=125 unit=V
